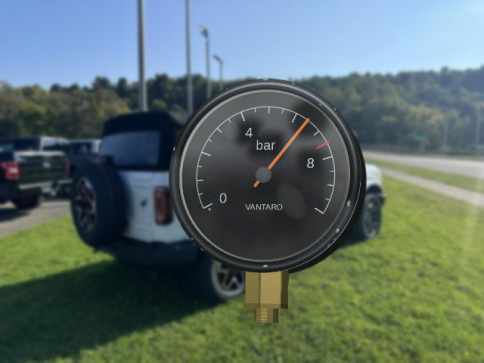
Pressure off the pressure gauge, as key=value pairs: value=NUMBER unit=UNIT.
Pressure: value=6.5 unit=bar
